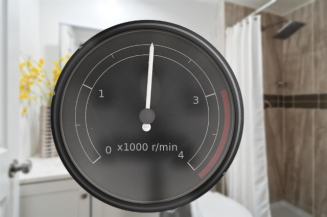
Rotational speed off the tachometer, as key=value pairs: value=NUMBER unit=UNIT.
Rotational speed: value=2000 unit=rpm
